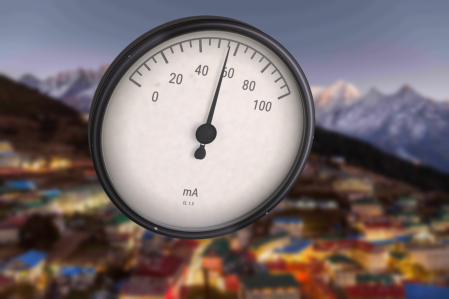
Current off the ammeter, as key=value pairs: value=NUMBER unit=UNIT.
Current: value=55 unit=mA
